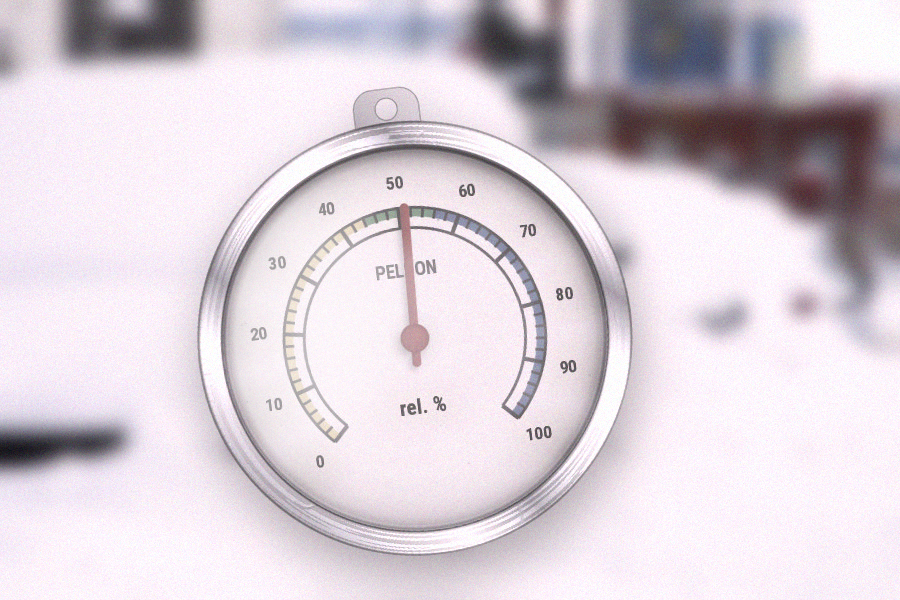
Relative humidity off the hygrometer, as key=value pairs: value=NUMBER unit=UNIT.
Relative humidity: value=51 unit=%
